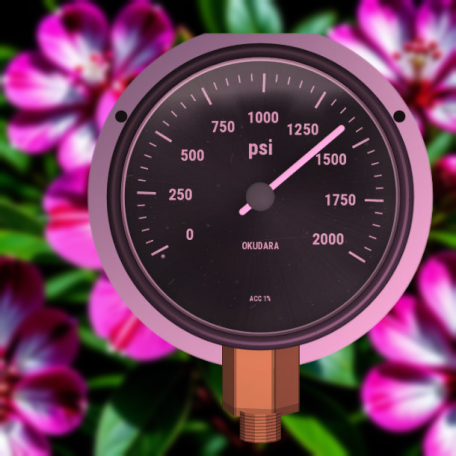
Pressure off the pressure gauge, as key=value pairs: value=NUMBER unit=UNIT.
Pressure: value=1400 unit=psi
